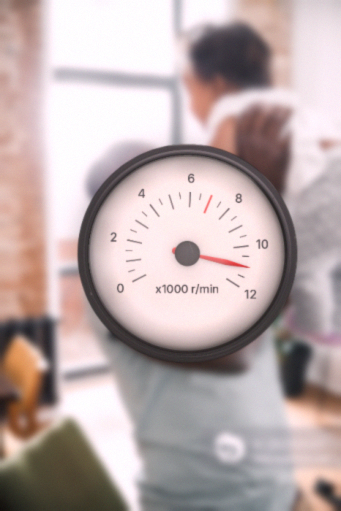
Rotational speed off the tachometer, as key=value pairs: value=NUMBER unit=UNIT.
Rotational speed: value=11000 unit=rpm
